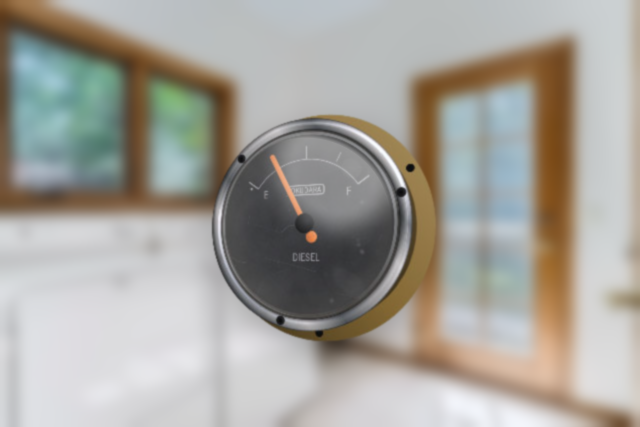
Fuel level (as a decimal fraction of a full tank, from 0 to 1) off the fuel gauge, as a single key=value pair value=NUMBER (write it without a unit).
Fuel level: value=0.25
